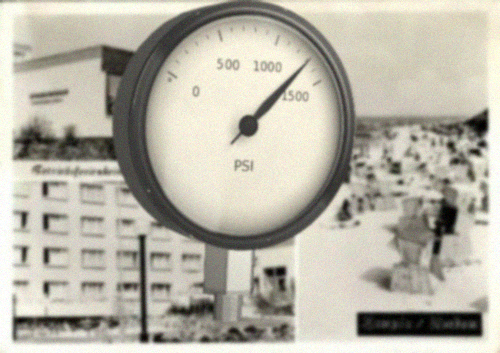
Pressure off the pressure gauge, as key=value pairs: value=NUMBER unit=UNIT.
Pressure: value=1300 unit=psi
